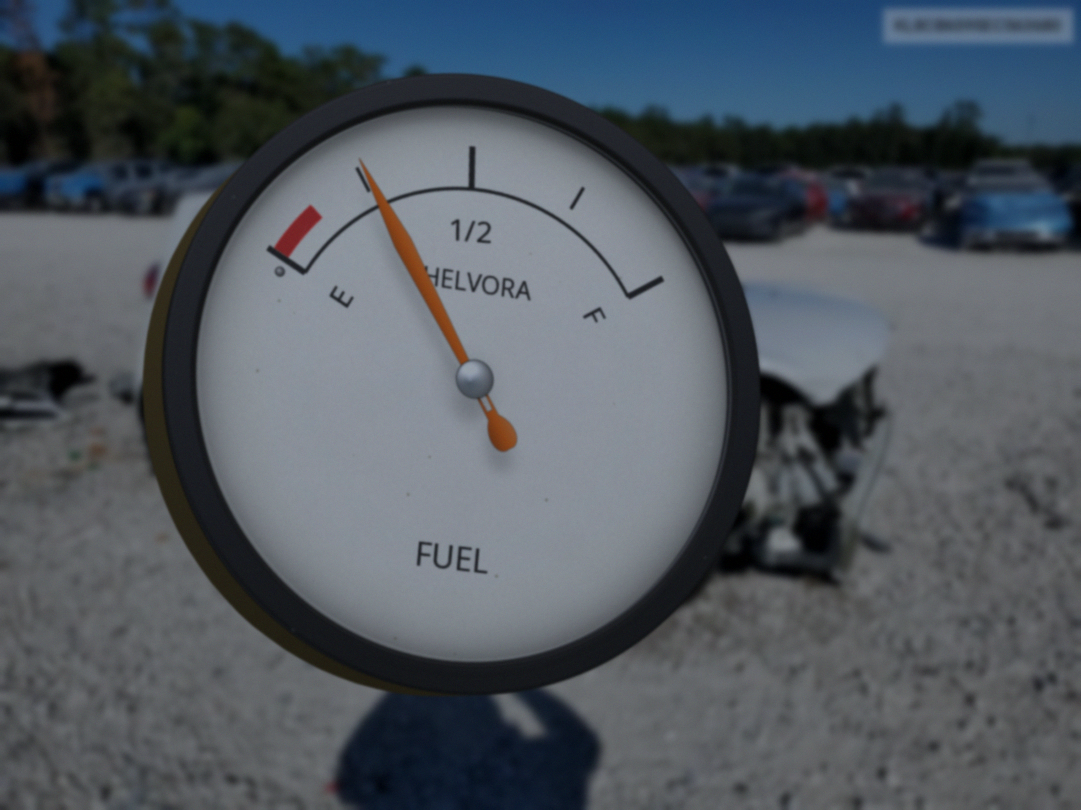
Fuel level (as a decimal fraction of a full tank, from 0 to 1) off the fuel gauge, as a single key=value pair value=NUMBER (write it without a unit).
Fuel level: value=0.25
